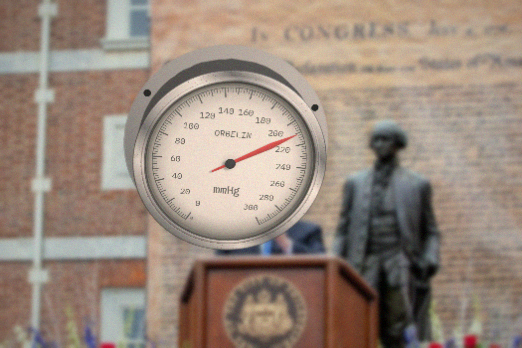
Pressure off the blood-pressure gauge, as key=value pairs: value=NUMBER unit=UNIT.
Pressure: value=210 unit=mmHg
